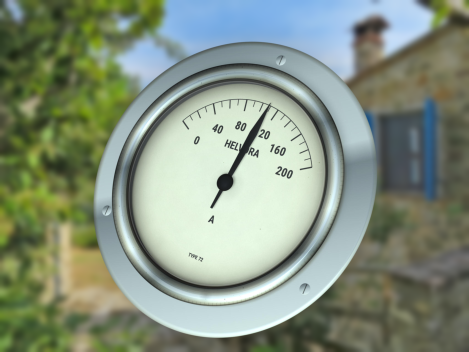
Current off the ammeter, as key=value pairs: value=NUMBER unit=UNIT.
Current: value=110 unit=A
